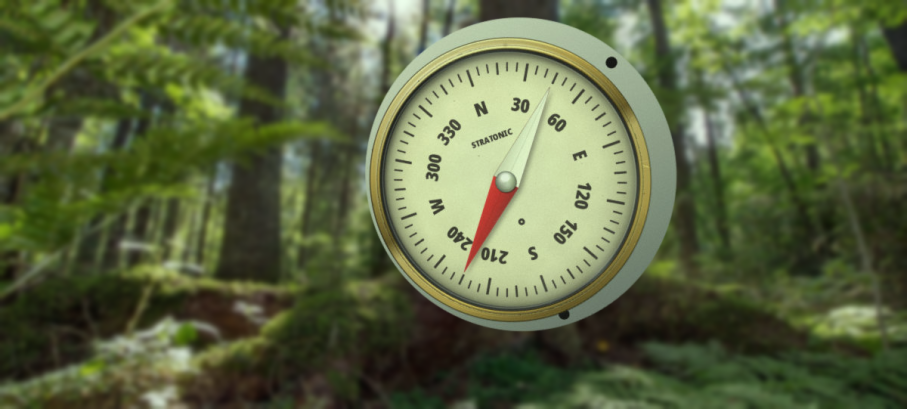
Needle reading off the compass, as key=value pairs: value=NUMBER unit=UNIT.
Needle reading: value=225 unit=°
